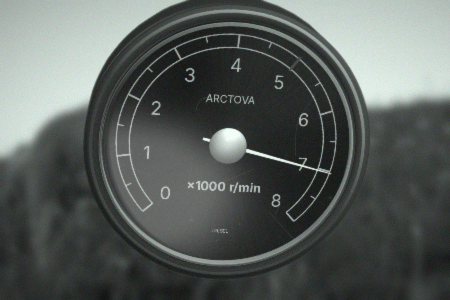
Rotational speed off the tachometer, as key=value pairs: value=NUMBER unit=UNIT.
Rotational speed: value=7000 unit=rpm
